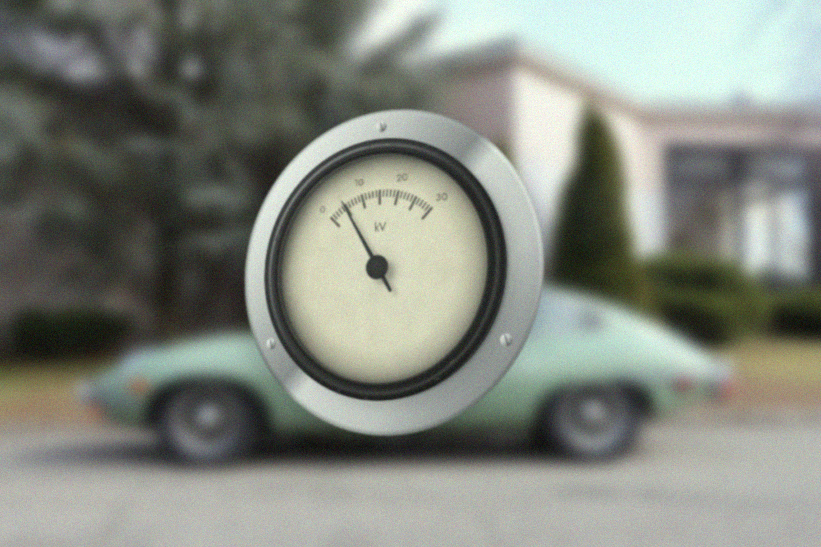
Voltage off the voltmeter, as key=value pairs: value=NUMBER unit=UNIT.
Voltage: value=5 unit=kV
